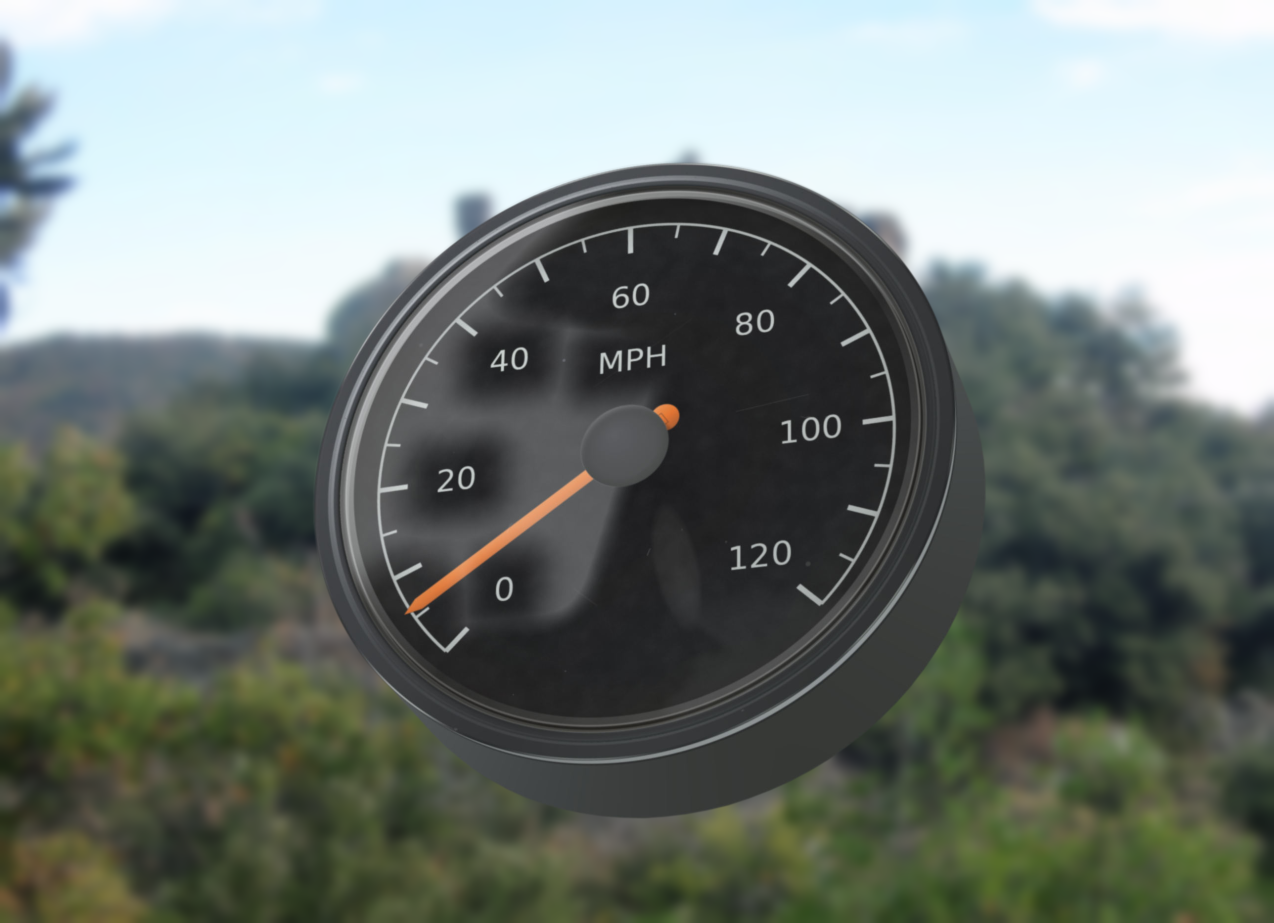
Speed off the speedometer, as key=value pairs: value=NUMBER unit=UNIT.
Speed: value=5 unit=mph
